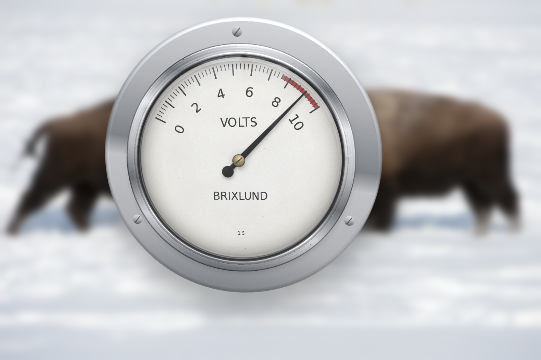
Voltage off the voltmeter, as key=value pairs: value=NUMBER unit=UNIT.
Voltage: value=9 unit=V
